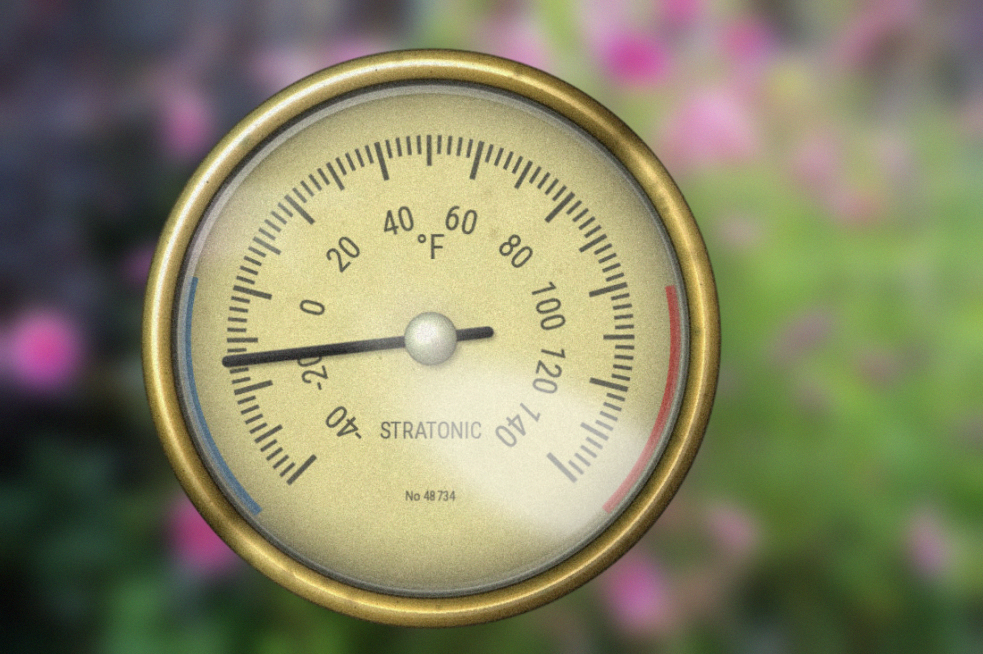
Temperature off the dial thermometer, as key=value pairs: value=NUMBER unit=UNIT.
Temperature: value=-14 unit=°F
